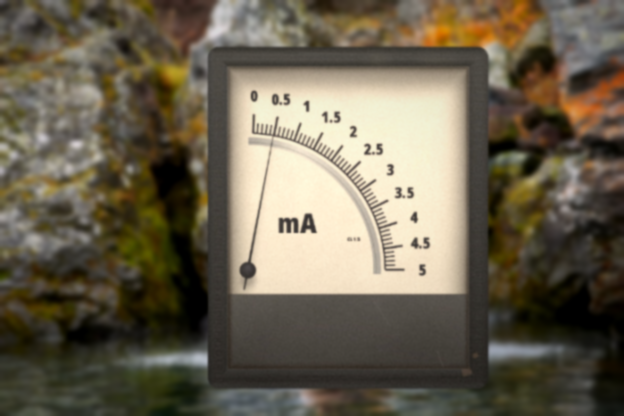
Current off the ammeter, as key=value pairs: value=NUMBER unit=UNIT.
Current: value=0.5 unit=mA
